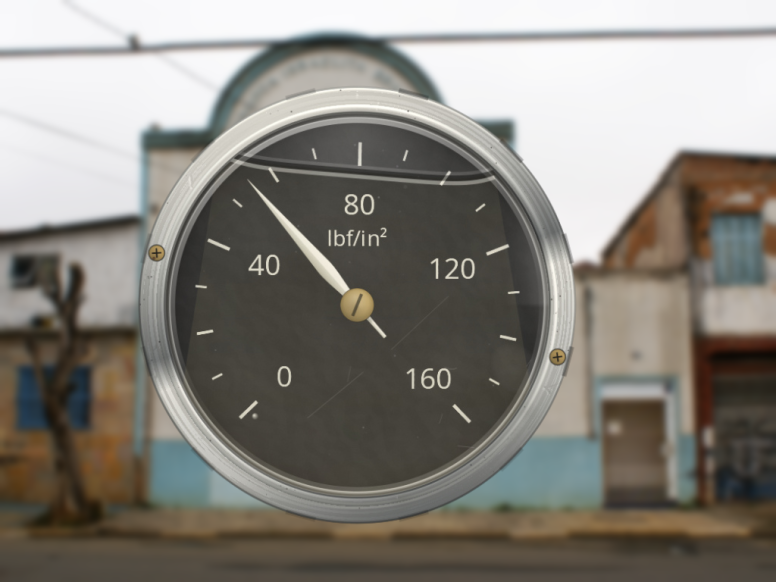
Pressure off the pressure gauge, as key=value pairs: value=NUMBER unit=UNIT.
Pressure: value=55 unit=psi
